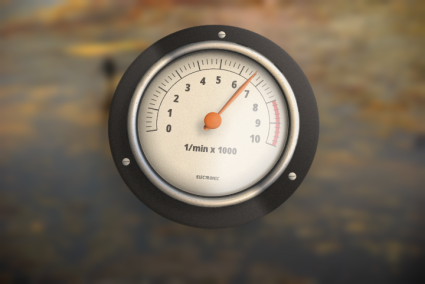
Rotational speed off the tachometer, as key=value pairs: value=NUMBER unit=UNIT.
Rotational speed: value=6600 unit=rpm
